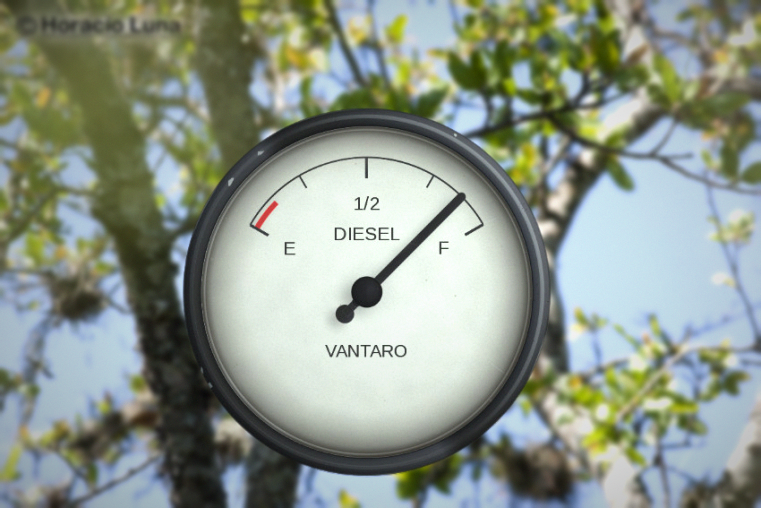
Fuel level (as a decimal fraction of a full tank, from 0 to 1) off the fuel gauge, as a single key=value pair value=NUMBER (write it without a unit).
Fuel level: value=0.875
